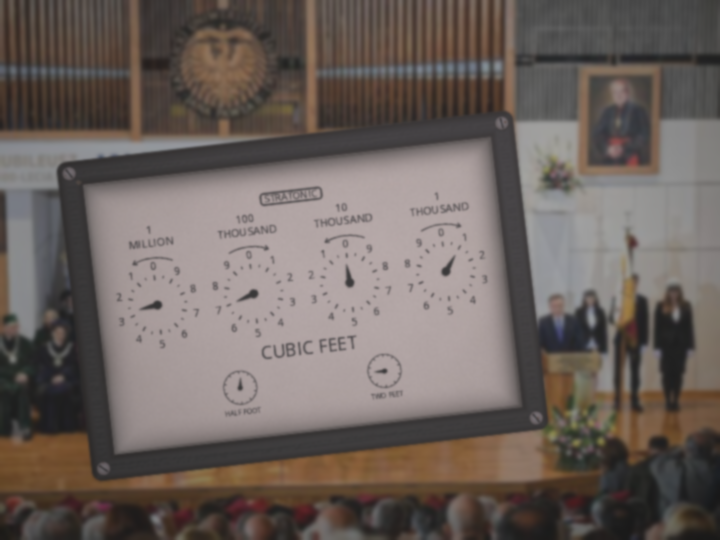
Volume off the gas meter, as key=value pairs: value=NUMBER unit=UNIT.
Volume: value=270100 unit=ft³
